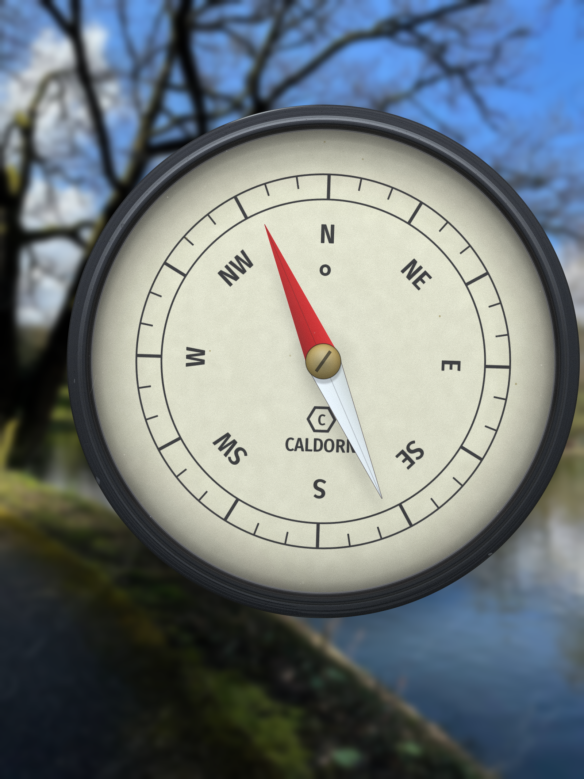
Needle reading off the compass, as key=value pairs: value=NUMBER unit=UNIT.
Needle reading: value=335 unit=°
